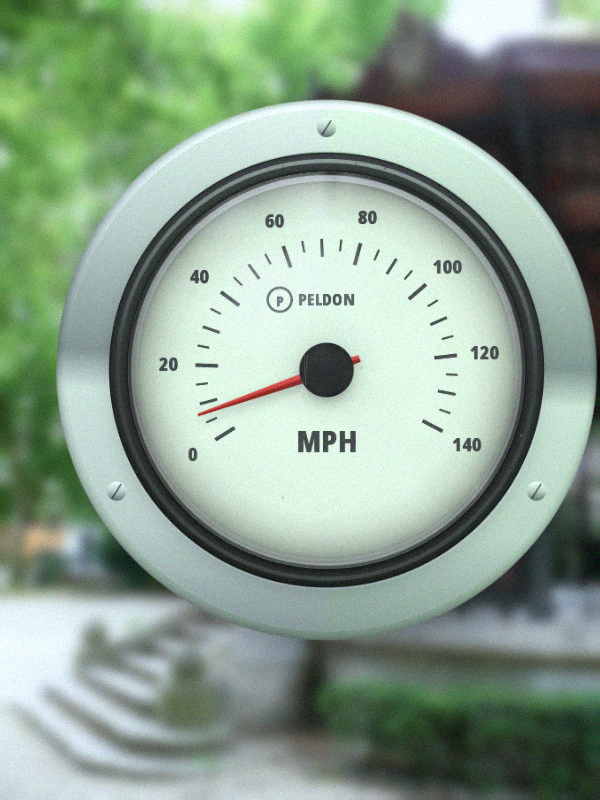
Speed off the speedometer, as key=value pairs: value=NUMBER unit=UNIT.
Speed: value=7.5 unit=mph
